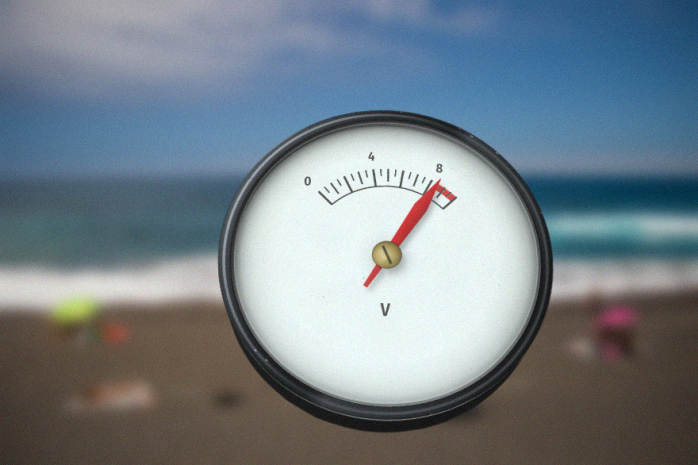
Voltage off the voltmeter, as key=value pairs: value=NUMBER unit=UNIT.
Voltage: value=8.5 unit=V
